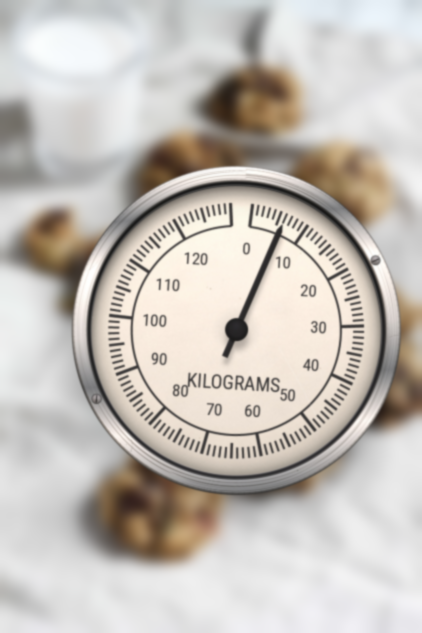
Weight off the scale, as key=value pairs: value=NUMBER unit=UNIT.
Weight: value=6 unit=kg
